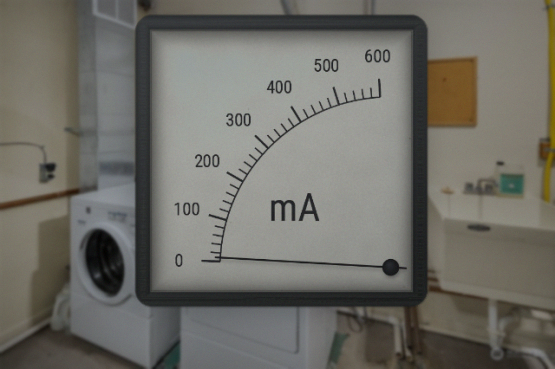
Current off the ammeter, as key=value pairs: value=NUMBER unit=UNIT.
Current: value=10 unit=mA
